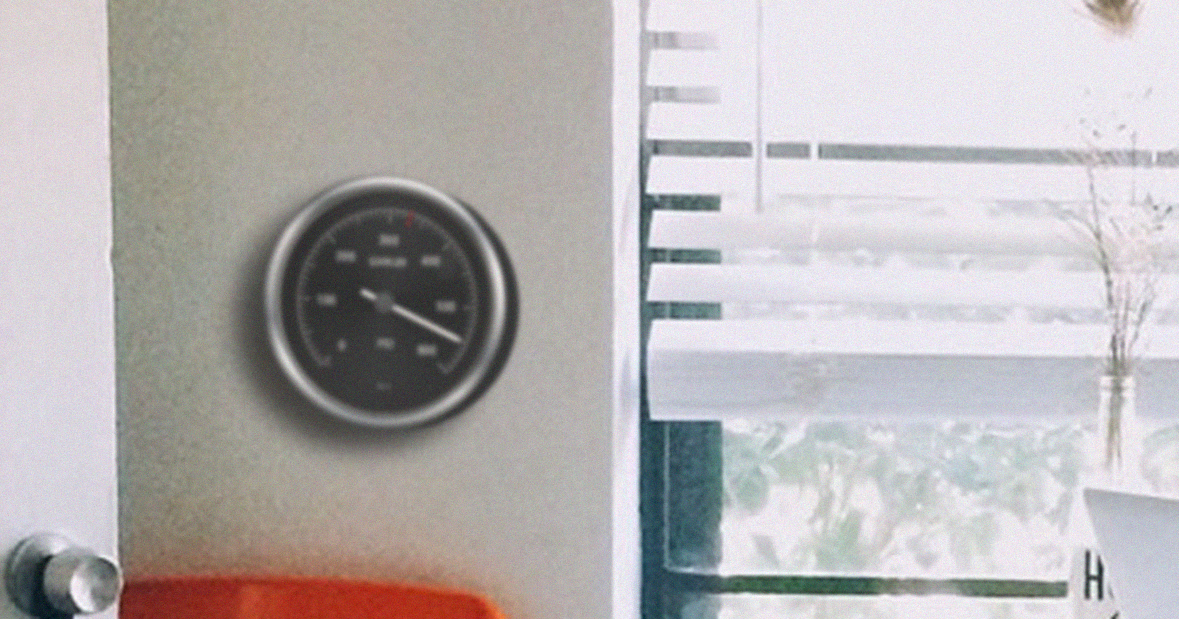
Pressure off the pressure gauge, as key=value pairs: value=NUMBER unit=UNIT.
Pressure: value=550 unit=psi
